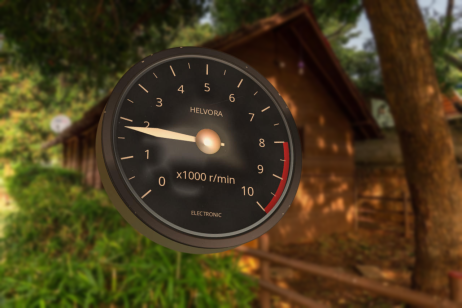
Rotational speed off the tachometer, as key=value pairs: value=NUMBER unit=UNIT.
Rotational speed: value=1750 unit=rpm
